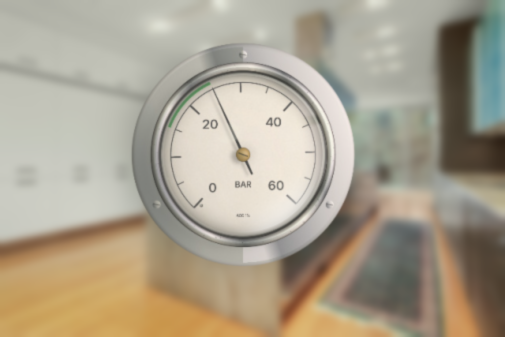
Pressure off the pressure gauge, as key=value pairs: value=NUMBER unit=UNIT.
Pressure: value=25 unit=bar
